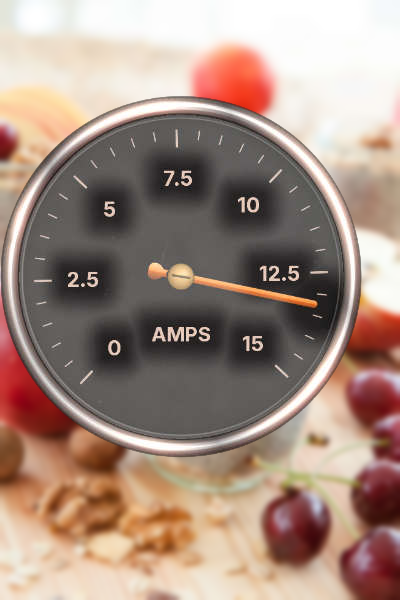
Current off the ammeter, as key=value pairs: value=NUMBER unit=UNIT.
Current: value=13.25 unit=A
